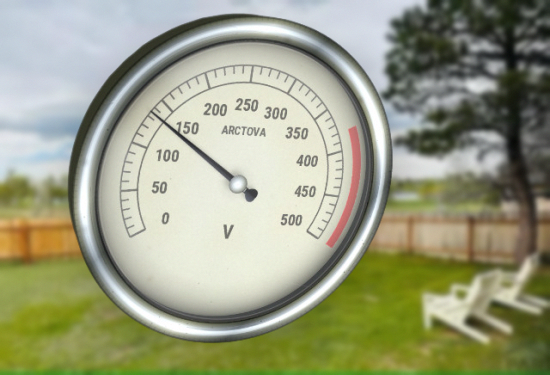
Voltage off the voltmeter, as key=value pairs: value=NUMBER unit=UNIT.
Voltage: value=135 unit=V
